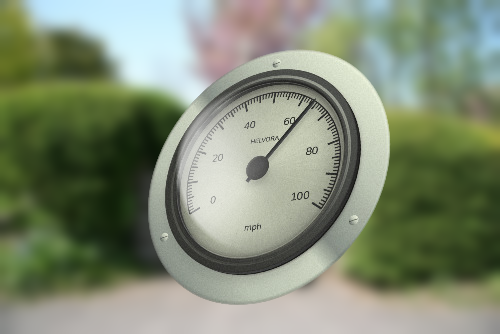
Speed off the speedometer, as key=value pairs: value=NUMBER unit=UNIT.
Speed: value=65 unit=mph
